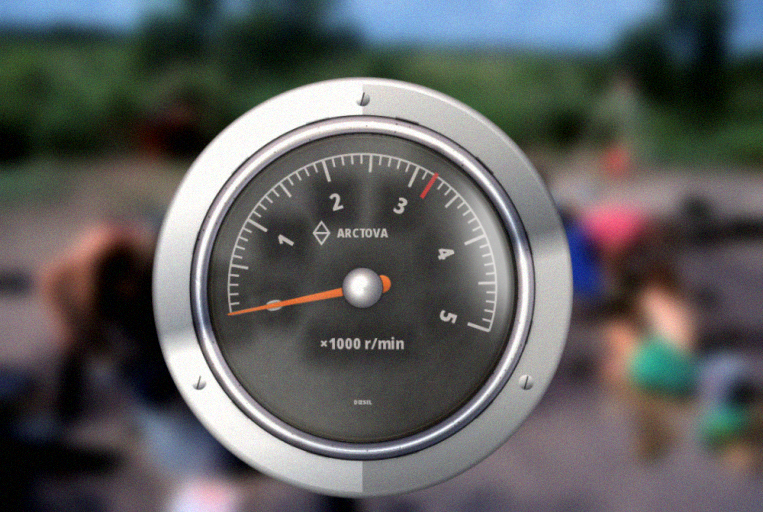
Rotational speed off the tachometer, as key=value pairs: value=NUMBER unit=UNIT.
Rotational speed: value=0 unit=rpm
